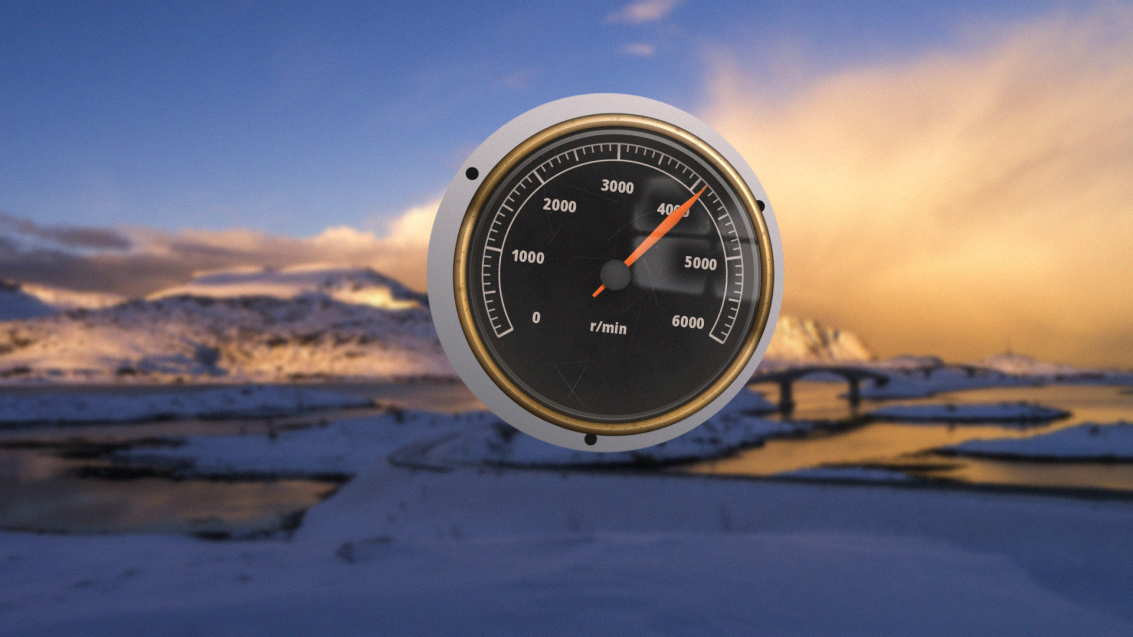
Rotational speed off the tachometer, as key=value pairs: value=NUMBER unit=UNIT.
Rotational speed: value=4100 unit=rpm
